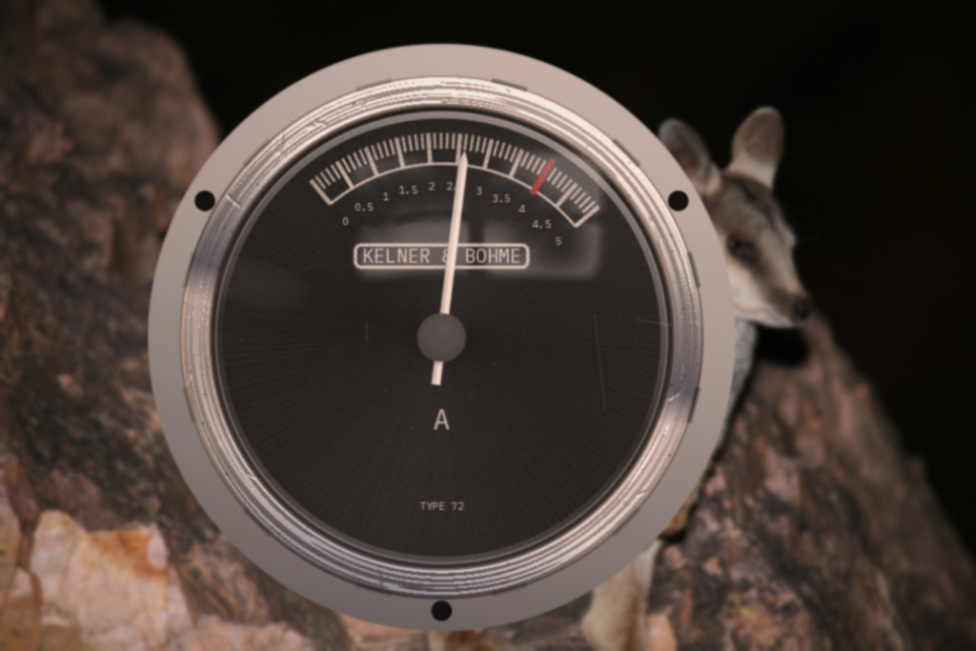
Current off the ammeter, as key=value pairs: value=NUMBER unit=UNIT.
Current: value=2.6 unit=A
